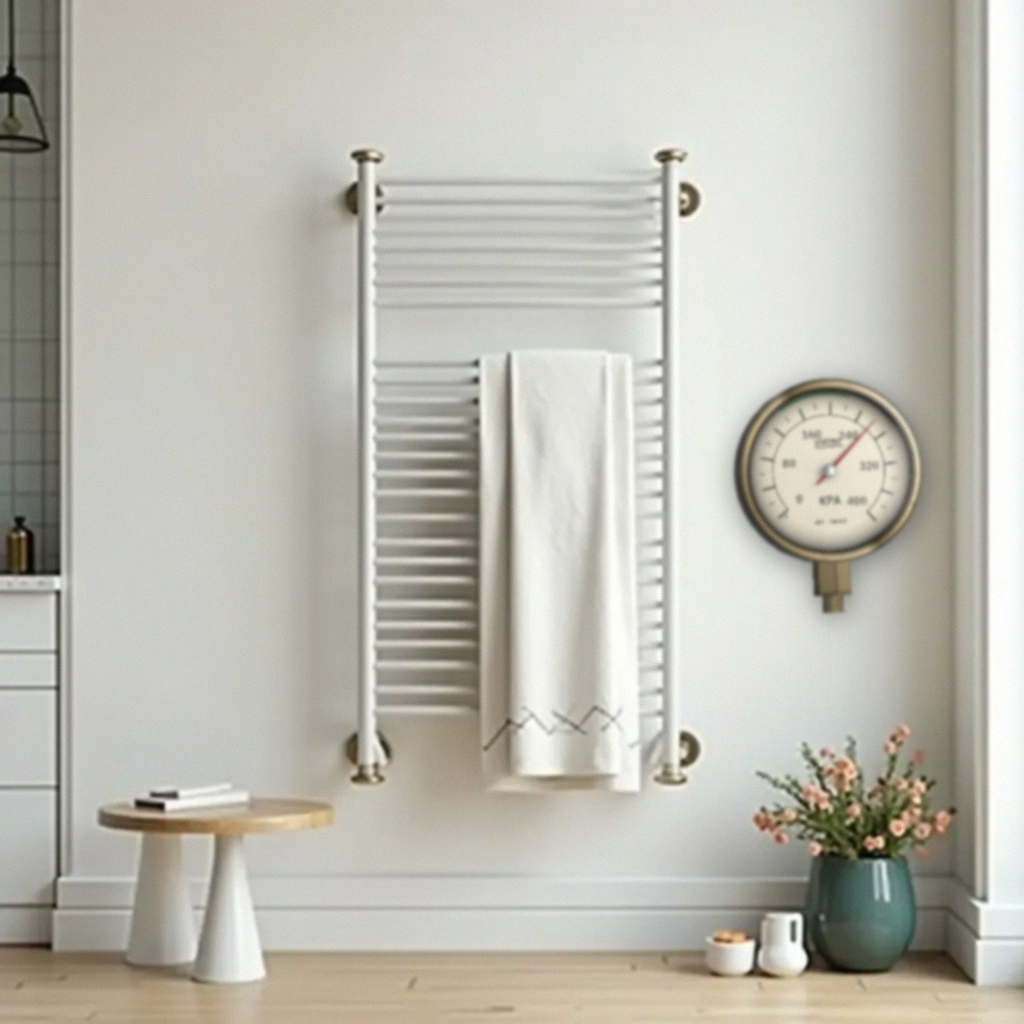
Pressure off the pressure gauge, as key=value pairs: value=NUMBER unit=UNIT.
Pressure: value=260 unit=kPa
